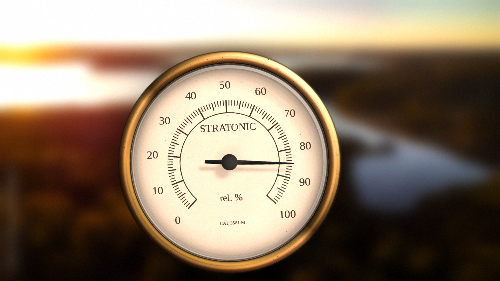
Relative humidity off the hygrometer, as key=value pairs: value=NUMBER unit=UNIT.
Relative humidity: value=85 unit=%
